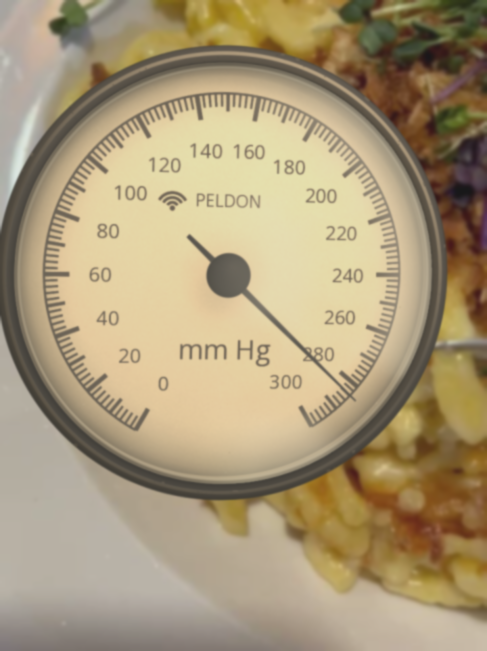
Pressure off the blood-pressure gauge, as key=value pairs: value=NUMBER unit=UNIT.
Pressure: value=284 unit=mmHg
